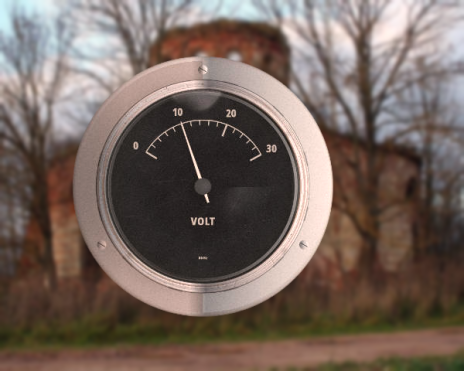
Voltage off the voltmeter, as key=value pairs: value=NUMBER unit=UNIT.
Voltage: value=10 unit=V
